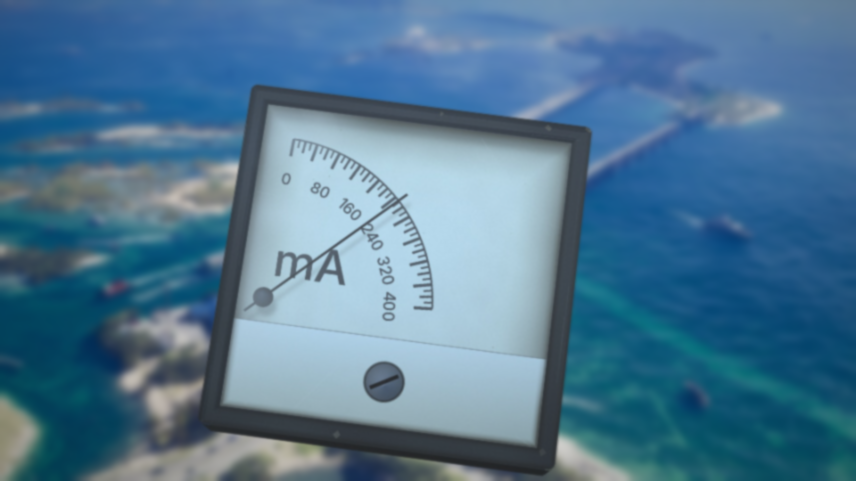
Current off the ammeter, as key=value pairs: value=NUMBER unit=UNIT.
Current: value=210 unit=mA
